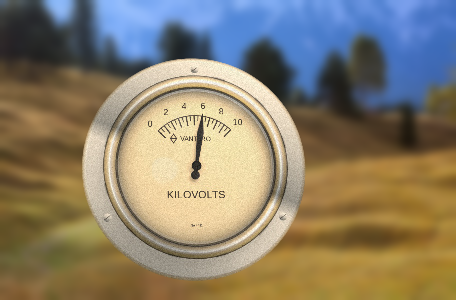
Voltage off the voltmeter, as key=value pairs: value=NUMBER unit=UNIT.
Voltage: value=6 unit=kV
